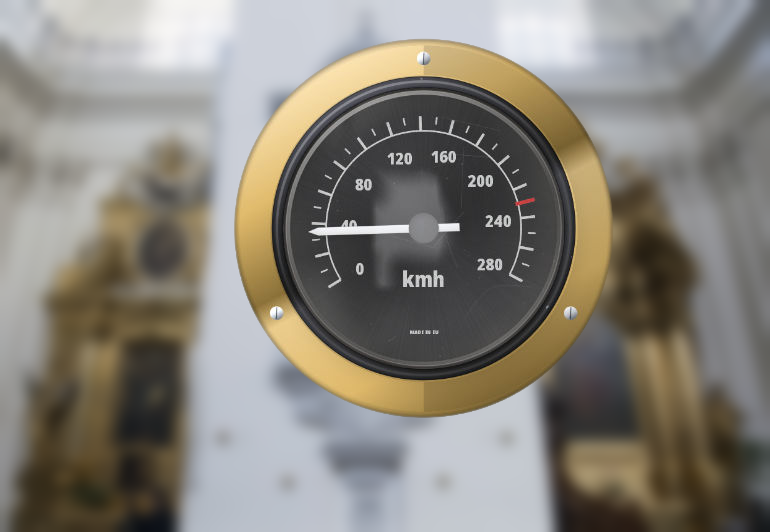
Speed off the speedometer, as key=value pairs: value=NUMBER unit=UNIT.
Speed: value=35 unit=km/h
